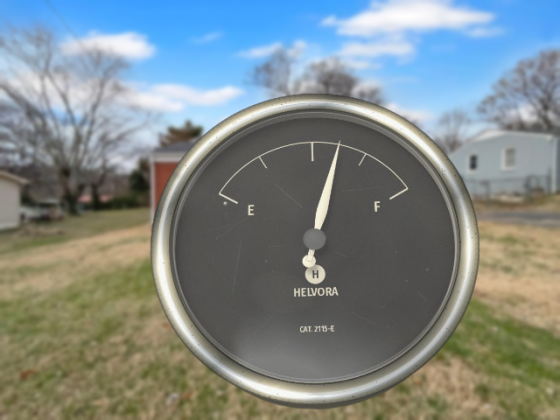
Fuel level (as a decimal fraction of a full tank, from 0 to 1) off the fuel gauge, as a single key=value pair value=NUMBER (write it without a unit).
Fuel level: value=0.625
